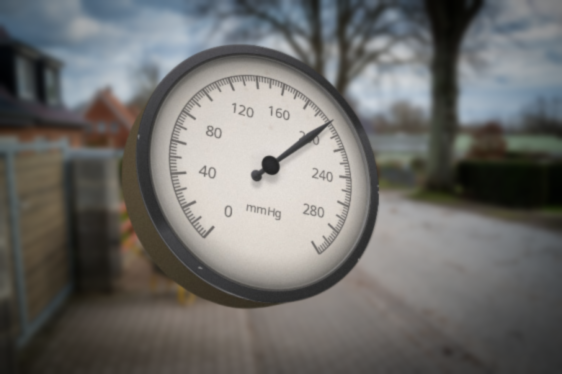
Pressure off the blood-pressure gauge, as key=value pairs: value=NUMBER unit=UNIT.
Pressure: value=200 unit=mmHg
